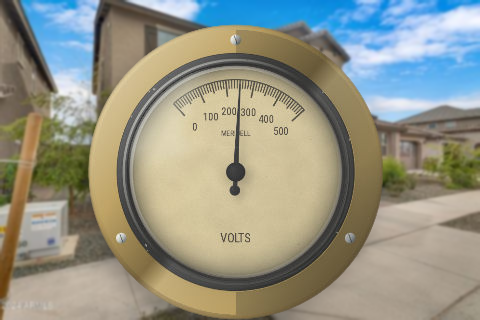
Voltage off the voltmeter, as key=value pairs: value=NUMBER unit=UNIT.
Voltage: value=250 unit=V
